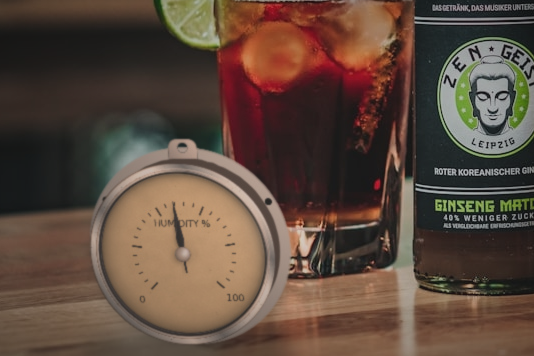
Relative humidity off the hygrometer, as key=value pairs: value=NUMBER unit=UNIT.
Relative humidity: value=48 unit=%
